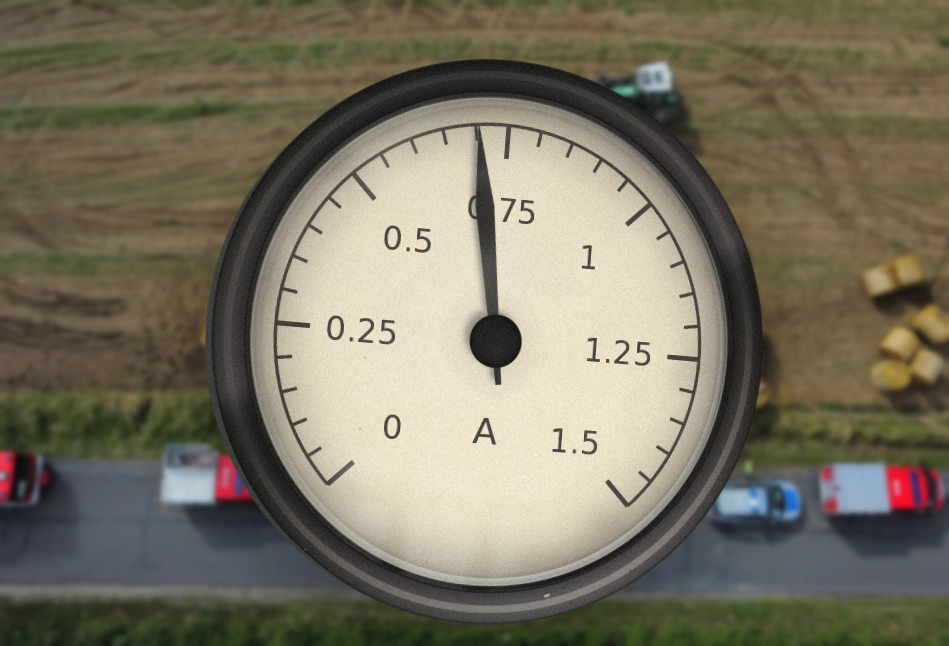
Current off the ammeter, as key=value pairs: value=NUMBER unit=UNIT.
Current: value=0.7 unit=A
